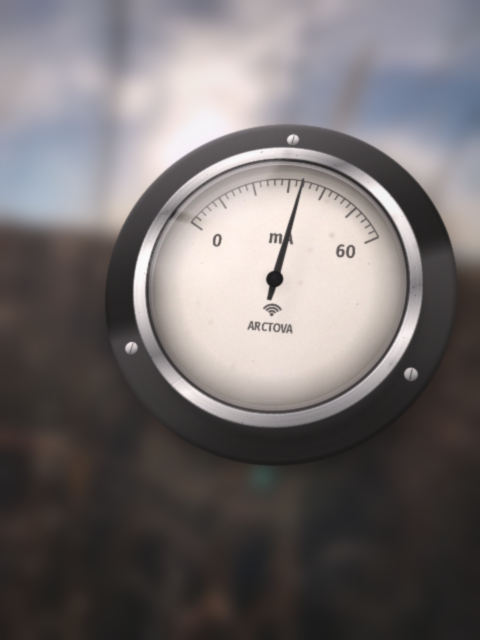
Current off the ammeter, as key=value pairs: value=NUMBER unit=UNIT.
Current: value=34 unit=mA
